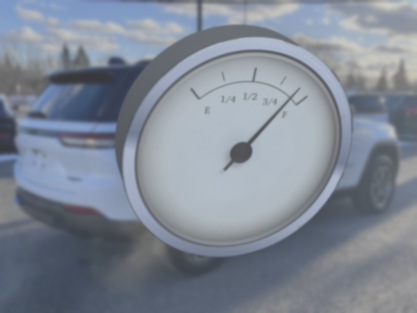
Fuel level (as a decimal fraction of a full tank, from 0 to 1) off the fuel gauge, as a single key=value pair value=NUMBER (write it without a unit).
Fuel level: value=0.875
